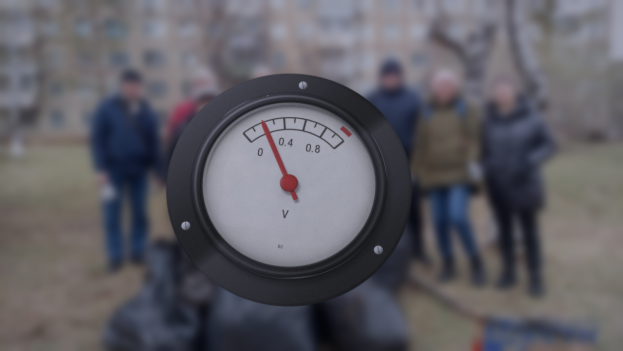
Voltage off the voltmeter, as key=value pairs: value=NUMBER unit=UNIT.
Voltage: value=0.2 unit=V
